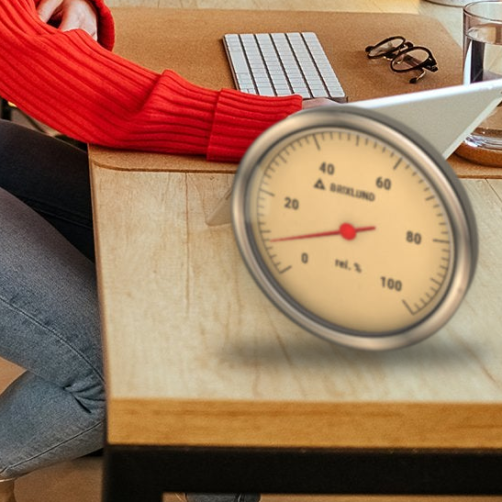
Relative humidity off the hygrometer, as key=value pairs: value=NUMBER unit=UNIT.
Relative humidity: value=8 unit=%
